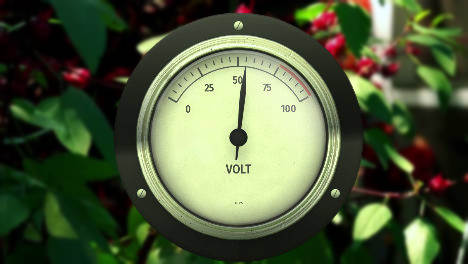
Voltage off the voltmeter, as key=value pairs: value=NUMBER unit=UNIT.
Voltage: value=55 unit=V
